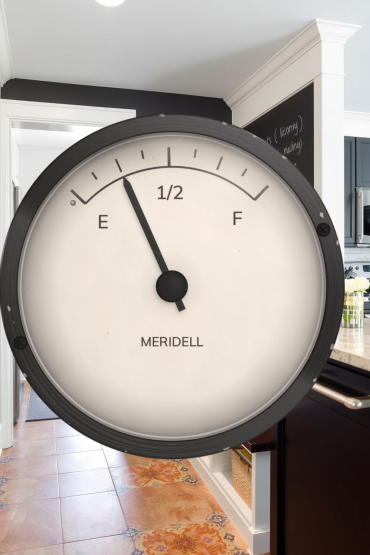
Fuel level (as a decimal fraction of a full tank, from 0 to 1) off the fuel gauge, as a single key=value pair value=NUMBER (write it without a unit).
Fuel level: value=0.25
